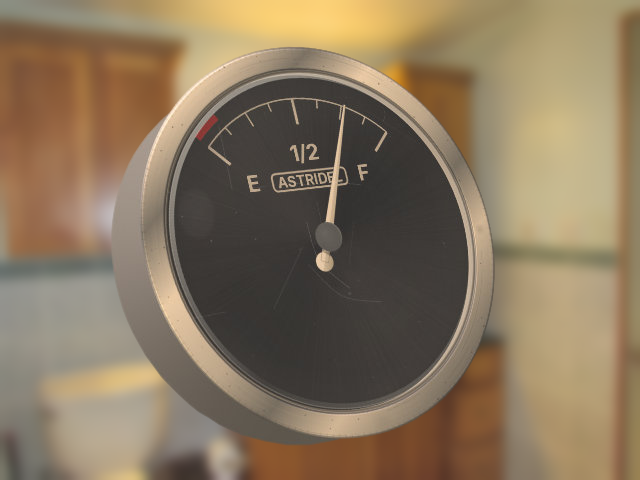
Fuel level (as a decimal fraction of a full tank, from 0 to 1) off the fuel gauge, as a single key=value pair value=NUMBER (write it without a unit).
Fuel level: value=0.75
